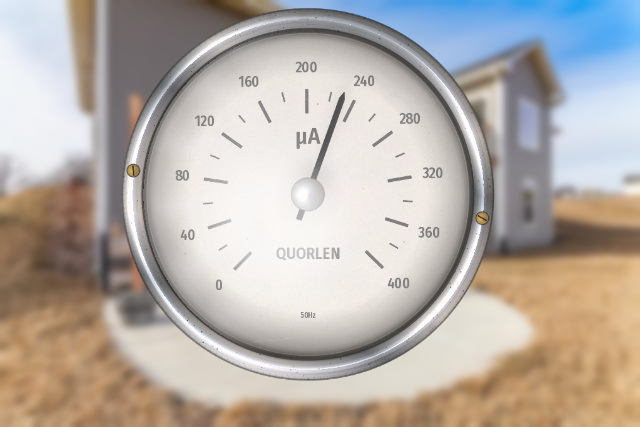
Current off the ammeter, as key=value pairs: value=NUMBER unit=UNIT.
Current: value=230 unit=µA
